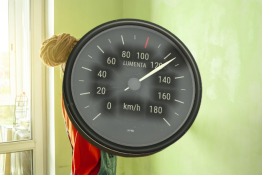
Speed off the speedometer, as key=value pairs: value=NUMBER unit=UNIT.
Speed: value=125 unit=km/h
